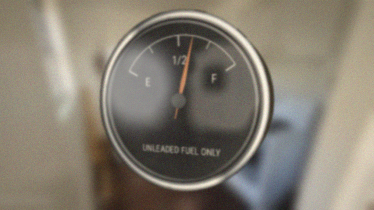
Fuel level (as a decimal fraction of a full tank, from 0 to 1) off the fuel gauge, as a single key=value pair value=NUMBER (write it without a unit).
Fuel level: value=0.625
